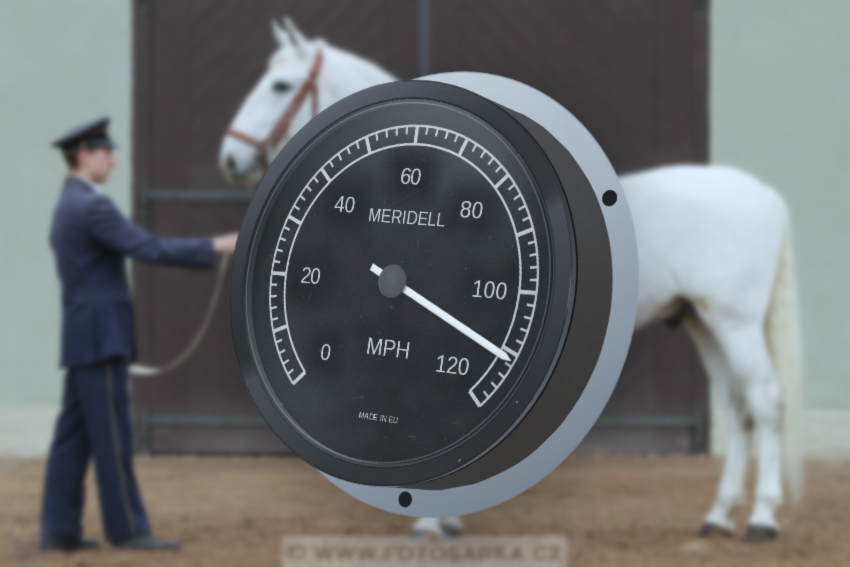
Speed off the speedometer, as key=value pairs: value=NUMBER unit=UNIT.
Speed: value=111 unit=mph
